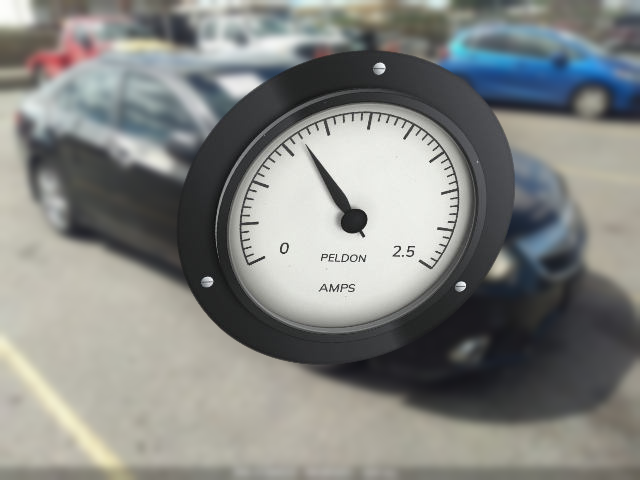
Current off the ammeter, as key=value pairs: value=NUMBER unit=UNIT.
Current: value=0.85 unit=A
